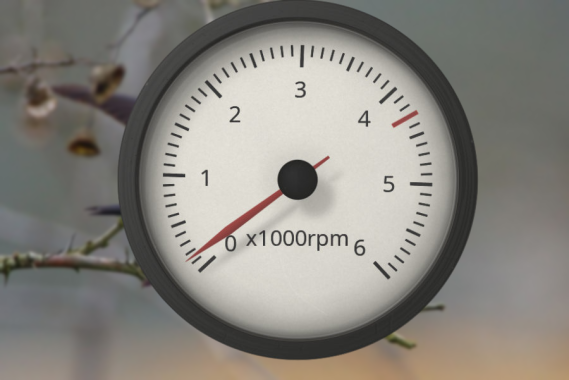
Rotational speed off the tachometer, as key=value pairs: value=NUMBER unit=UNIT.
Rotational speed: value=150 unit=rpm
